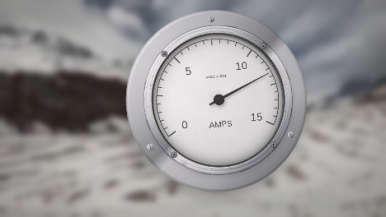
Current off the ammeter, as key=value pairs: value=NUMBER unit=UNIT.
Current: value=11.75 unit=A
